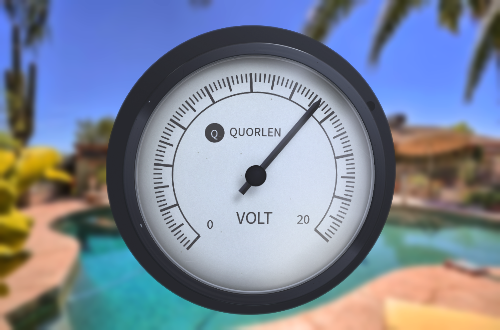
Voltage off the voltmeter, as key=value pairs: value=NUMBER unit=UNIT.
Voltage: value=13.2 unit=V
